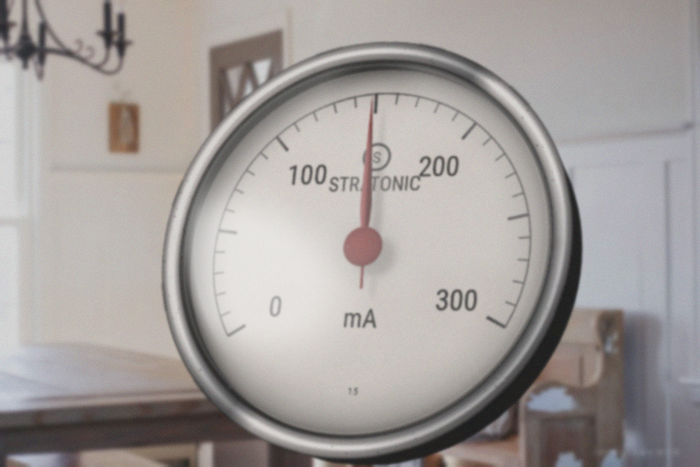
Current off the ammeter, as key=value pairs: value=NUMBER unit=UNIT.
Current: value=150 unit=mA
